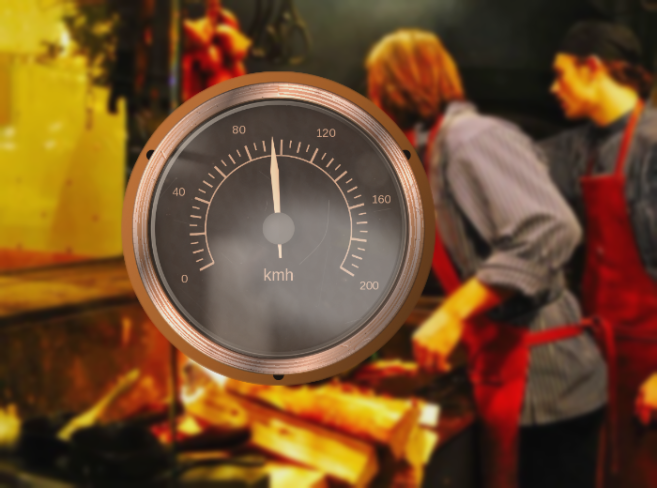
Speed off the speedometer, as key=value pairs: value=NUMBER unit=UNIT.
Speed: value=95 unit=km/h
